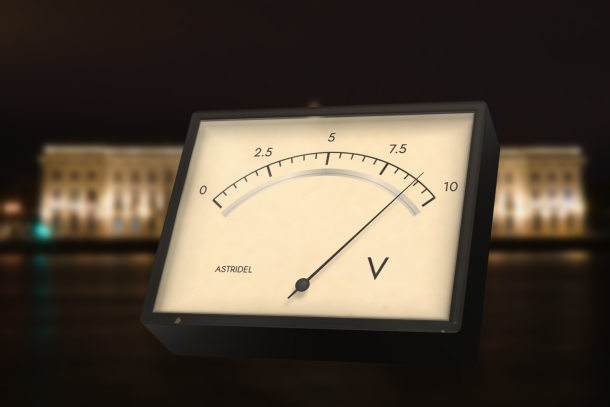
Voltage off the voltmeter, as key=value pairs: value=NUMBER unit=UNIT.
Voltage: value=9 unit=V
